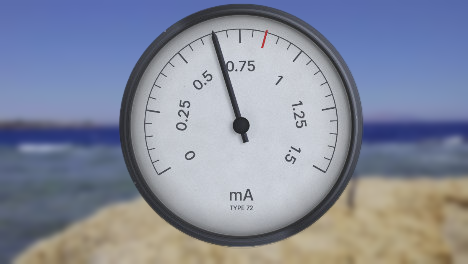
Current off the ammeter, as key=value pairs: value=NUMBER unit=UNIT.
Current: value=0.65 unit=mA
